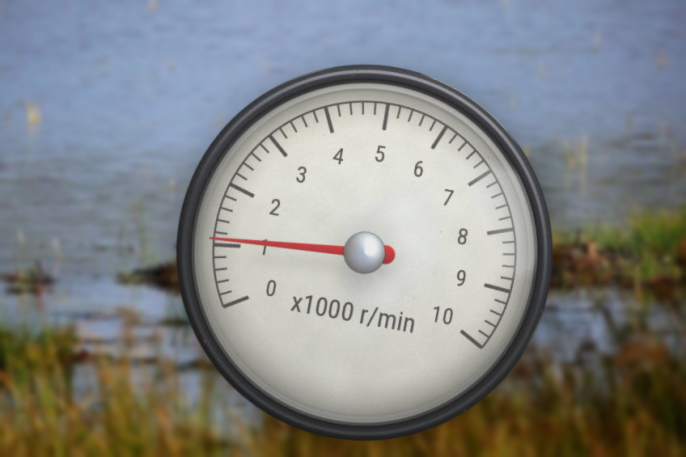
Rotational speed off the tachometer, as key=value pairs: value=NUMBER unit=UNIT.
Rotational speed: value=1100 unit=rpm
